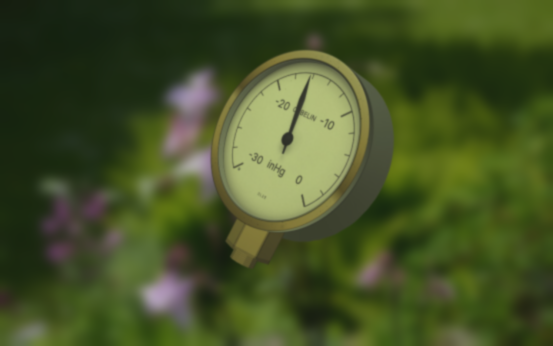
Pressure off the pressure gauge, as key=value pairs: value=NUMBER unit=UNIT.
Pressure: value=-16 unit=inHg
